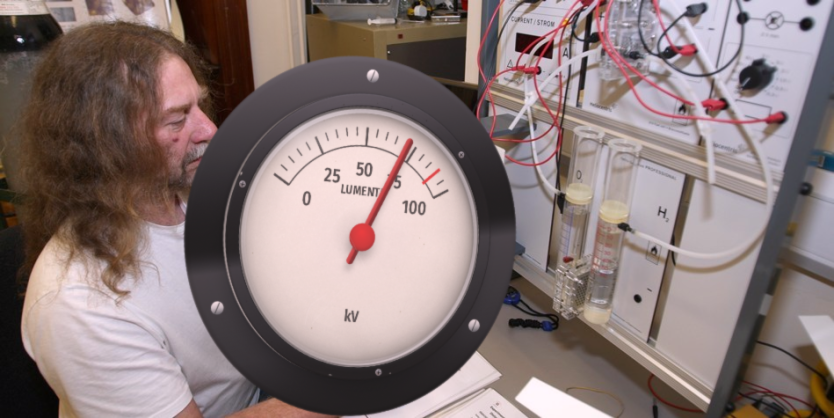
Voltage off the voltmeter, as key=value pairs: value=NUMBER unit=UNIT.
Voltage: value=70 unit=kV
